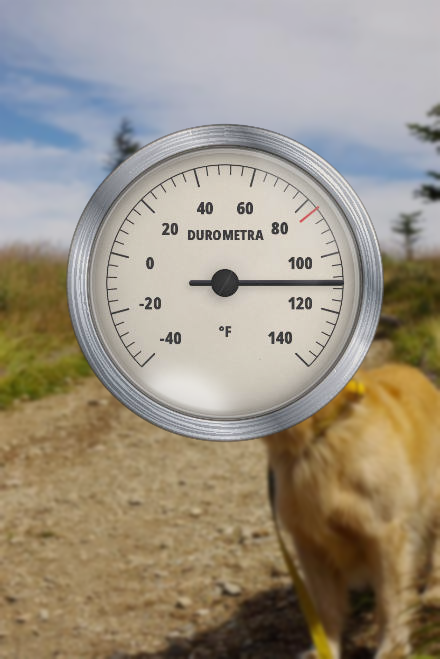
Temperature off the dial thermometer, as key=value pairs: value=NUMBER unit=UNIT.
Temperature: value=110 unit=°F
